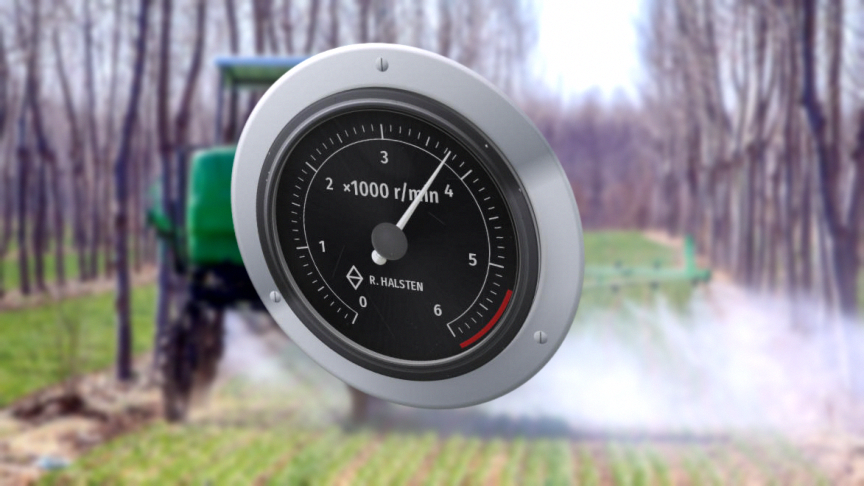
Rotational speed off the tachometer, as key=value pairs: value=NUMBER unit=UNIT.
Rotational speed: value=3750 unit=rpm
